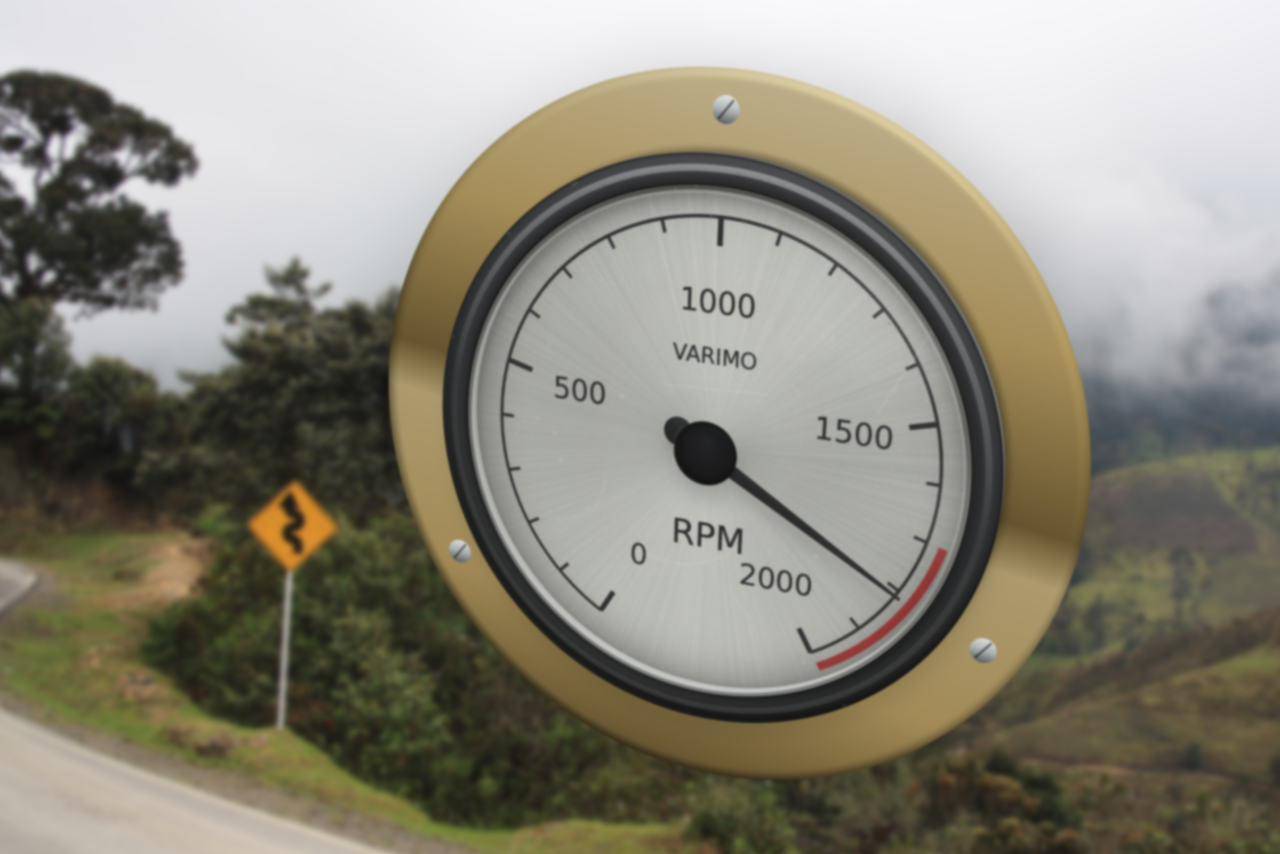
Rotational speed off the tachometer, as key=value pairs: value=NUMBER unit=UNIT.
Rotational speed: value=1800 unit=rpm
